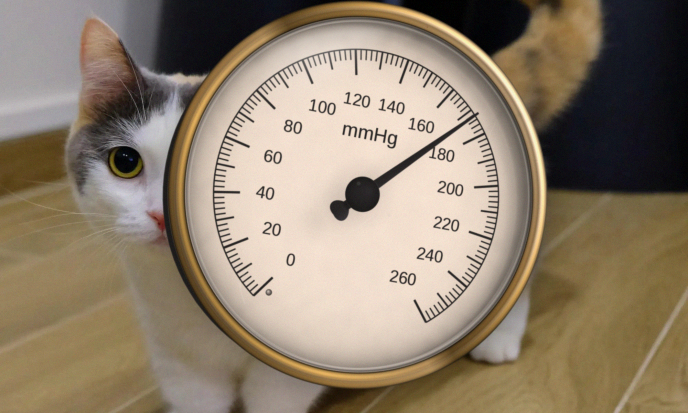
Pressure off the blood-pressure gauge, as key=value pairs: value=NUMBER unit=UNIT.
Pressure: value=172 unit=mmHg
